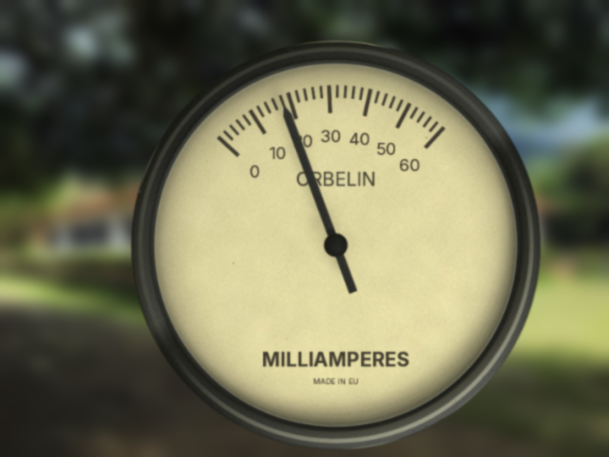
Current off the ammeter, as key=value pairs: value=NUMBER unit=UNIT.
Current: value=18 unit=mA
